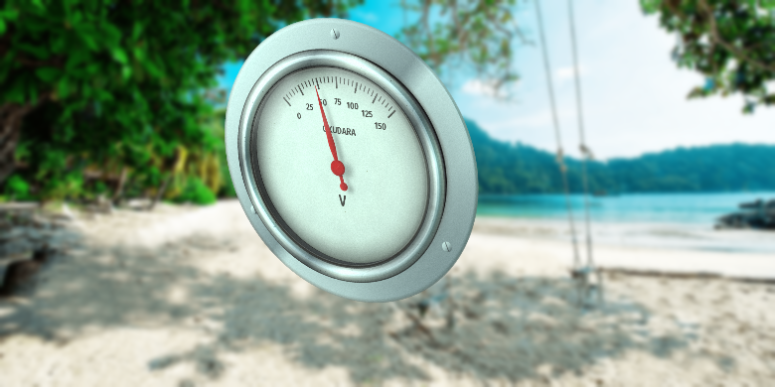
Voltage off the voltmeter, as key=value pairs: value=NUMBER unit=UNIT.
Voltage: value=50 unit=V
